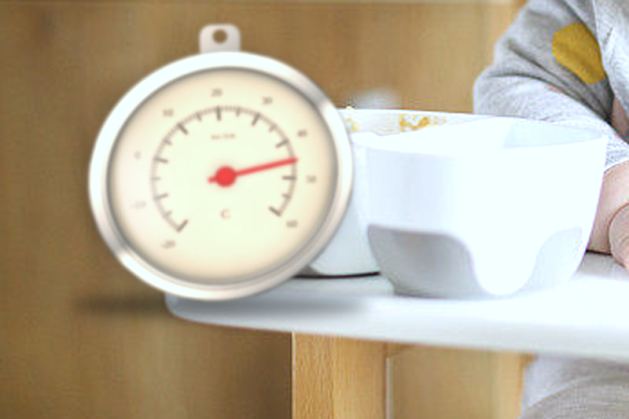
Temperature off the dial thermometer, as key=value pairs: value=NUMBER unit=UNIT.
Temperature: value=45 unit=°C
